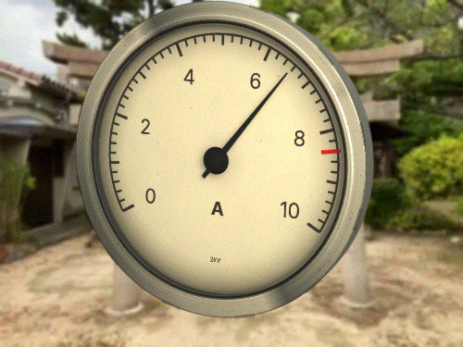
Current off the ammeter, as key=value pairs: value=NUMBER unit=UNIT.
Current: value=6.6 unit=A
